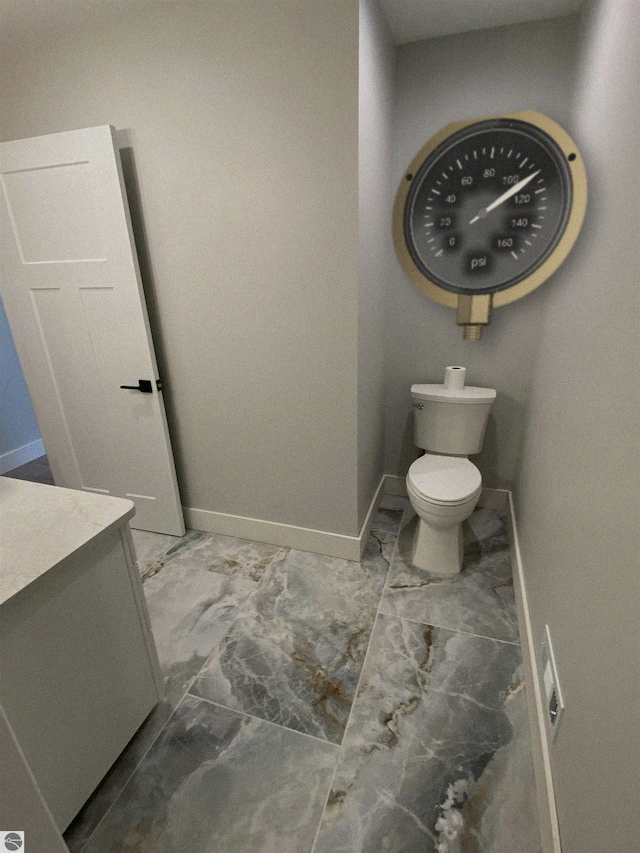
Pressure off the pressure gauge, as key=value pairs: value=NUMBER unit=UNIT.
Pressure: value=110 unit=psi
